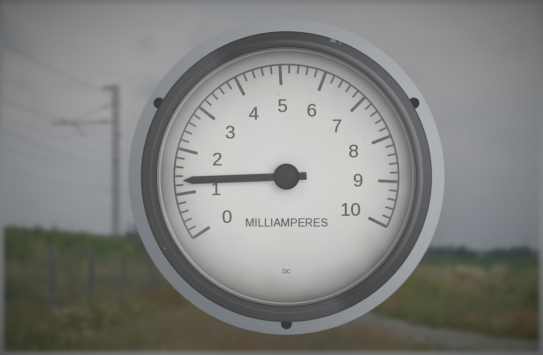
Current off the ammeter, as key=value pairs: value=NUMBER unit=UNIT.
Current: value=1.3 unit=mA
